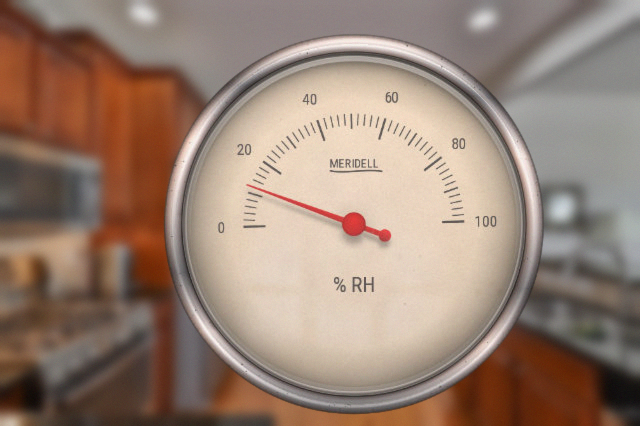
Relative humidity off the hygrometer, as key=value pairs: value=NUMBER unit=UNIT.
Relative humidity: value=12 unit=%
